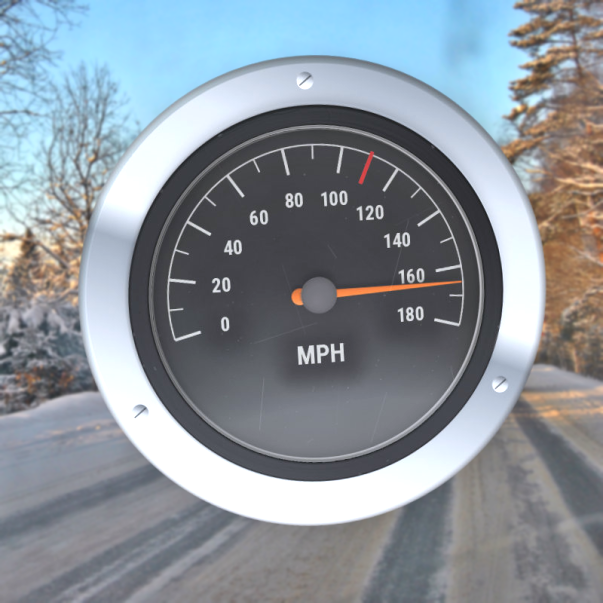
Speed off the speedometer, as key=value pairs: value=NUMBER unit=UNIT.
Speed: value=165 unit=mph
